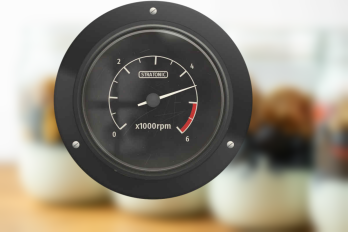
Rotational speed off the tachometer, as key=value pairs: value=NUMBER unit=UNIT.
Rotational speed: value=4500 unit=rpm
